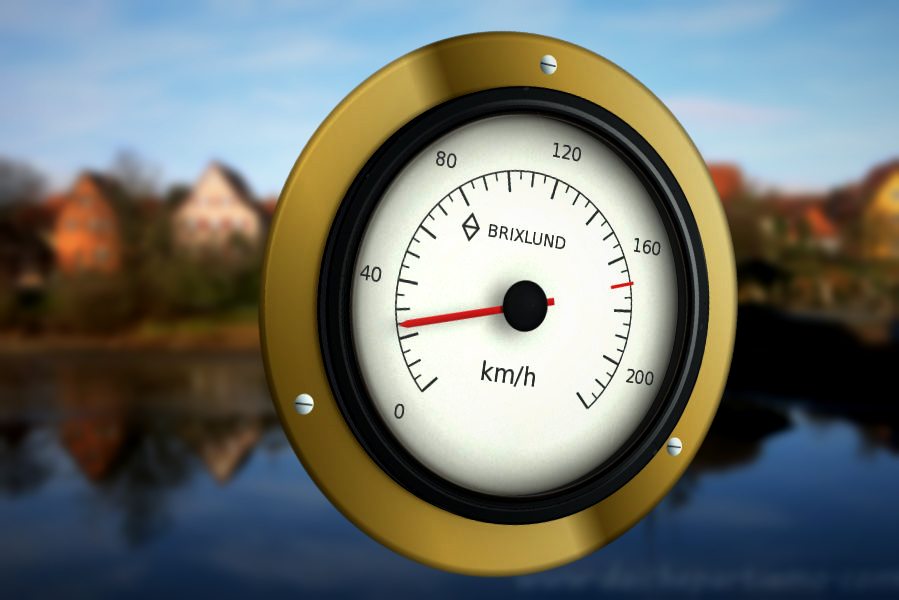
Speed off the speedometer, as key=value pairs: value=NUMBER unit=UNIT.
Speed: value=25 unit=km/h
